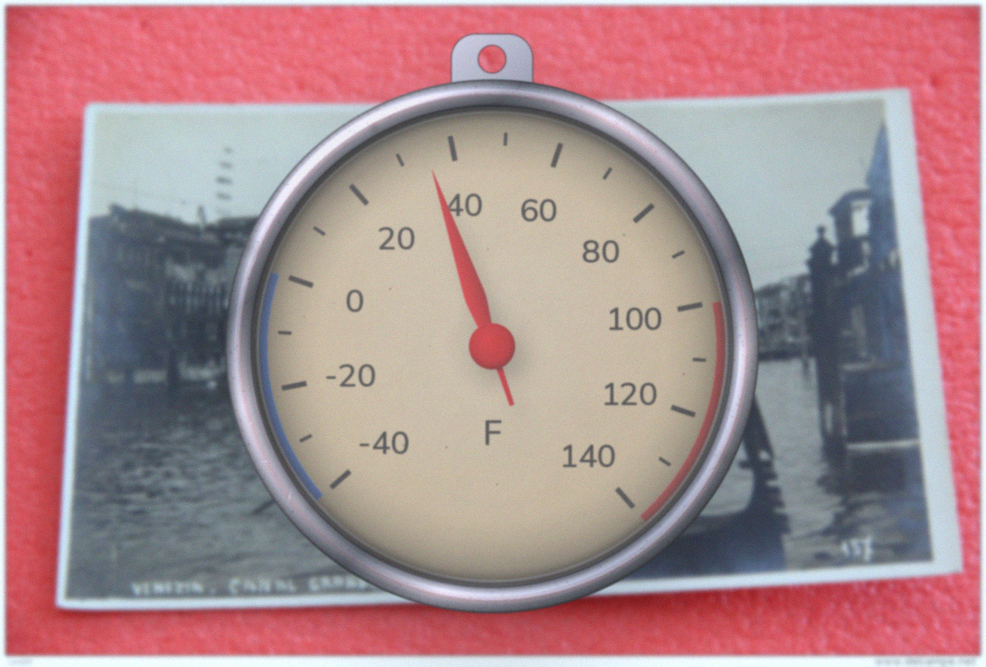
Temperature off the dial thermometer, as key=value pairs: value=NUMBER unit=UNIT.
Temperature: value=35 unit=°F
